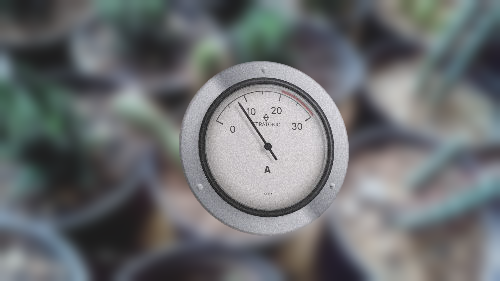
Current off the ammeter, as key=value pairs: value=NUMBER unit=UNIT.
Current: value=7.5 unit=A
